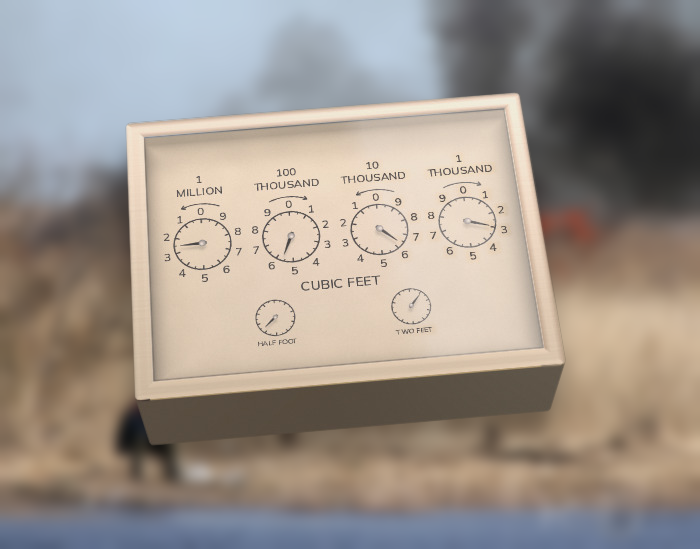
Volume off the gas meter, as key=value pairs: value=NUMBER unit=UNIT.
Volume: value=256300 unit=ft³
